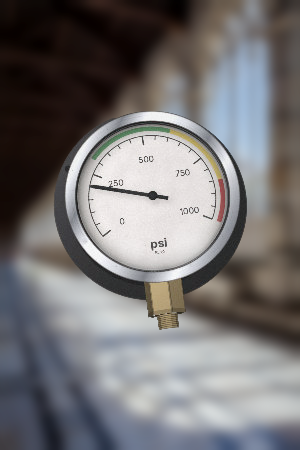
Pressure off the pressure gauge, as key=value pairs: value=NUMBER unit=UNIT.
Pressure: value=200 unit=psi
